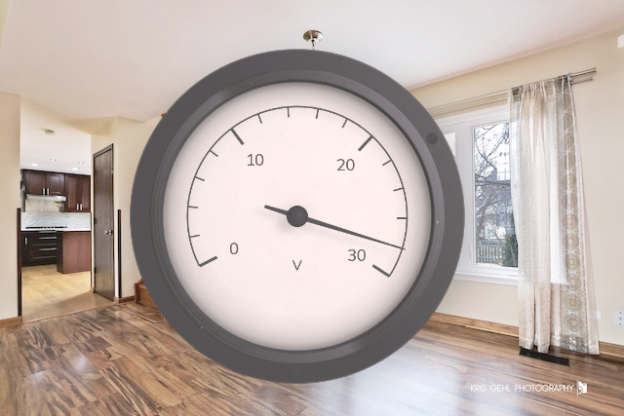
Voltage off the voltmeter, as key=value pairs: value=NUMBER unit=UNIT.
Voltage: value=28 unit=V
